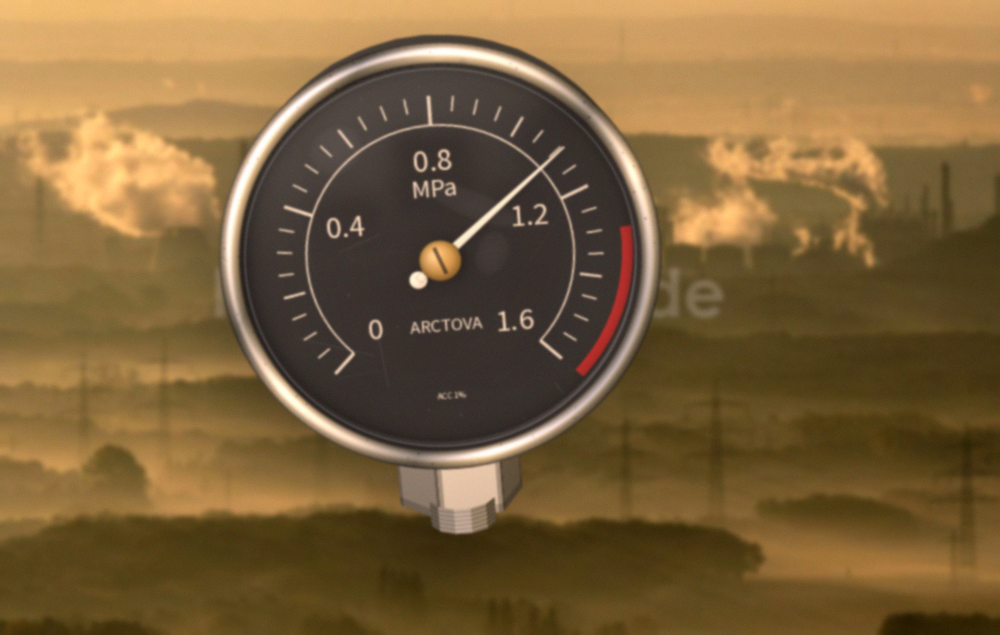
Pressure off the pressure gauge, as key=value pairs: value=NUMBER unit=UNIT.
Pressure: value=1.1 unit=MPa
